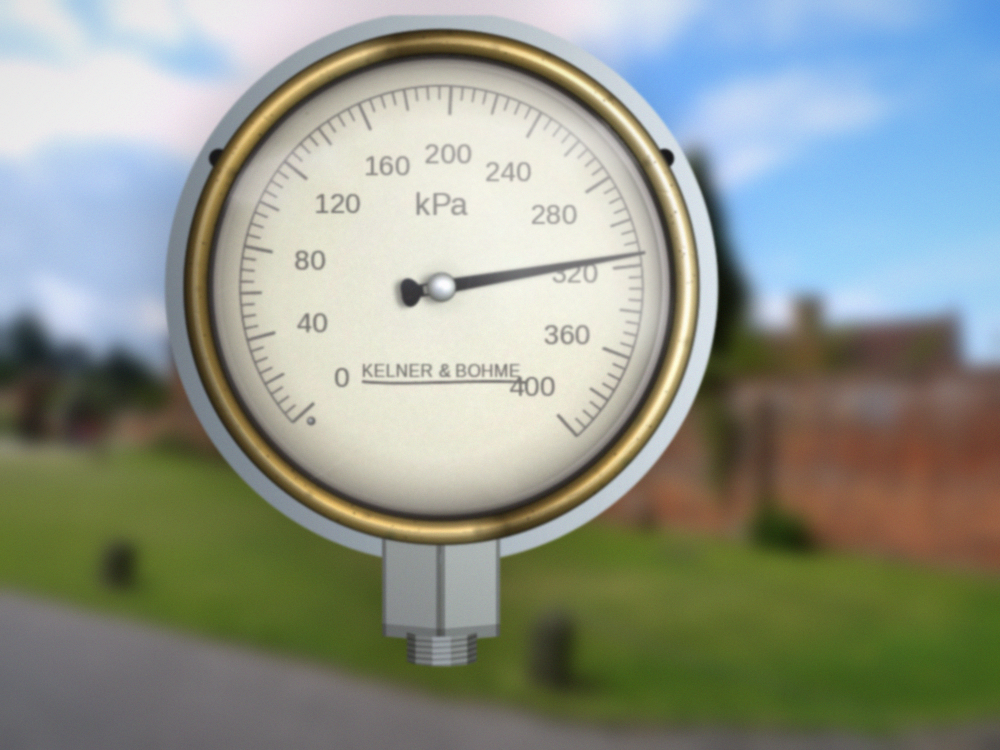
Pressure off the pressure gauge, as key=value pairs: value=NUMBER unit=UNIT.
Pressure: value=315 unit=kPa
